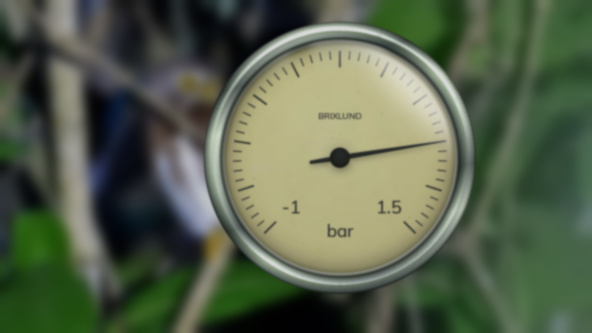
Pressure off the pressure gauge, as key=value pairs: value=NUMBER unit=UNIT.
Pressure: value=1 unit=bar
